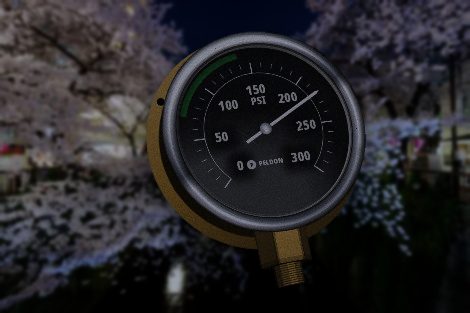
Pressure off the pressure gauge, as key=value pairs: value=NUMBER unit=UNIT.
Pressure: value=220 unit=psi
